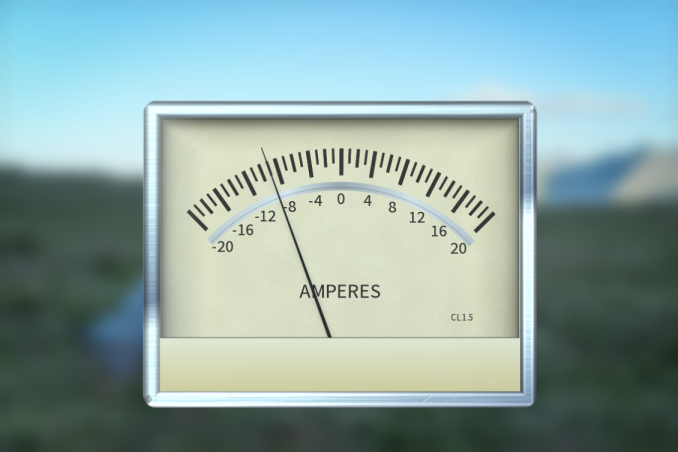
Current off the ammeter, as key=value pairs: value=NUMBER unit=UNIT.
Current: value=-9 unit=A
